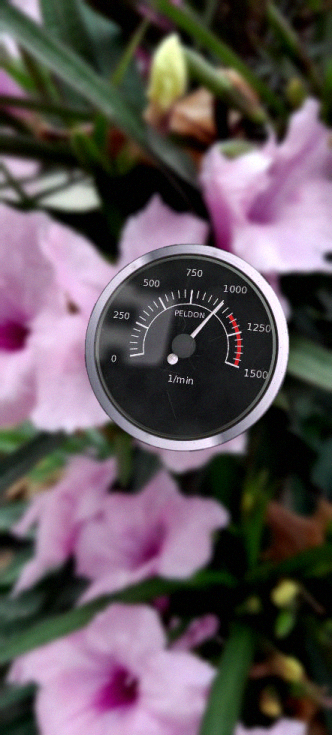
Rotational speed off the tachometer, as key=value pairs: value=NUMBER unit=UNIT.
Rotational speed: value=1000 unit=rpm
